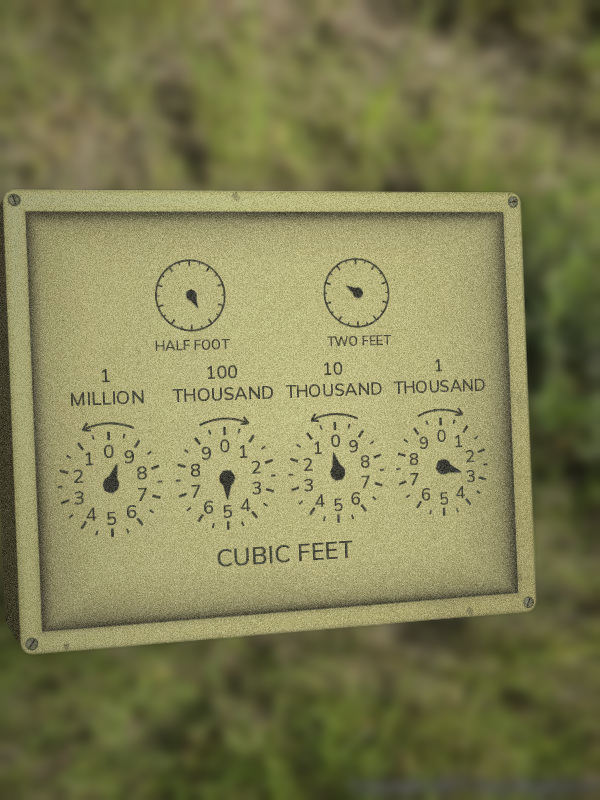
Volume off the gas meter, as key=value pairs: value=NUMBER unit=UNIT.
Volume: value=950300 unit=ft³
